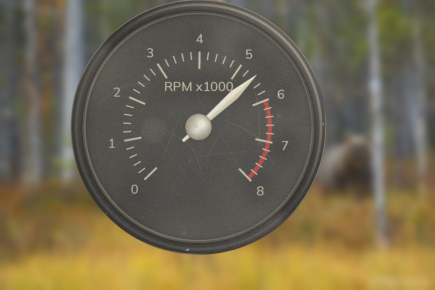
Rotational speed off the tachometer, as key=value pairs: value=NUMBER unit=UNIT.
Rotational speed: value=5400 unit=rpm
